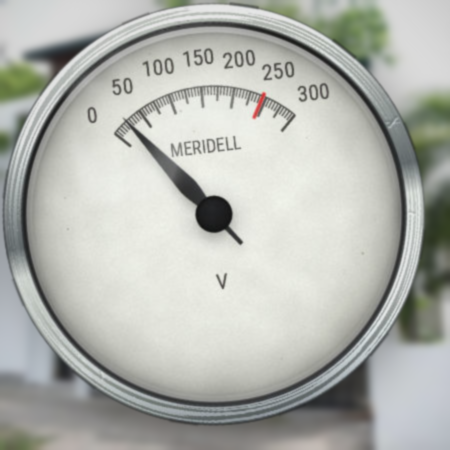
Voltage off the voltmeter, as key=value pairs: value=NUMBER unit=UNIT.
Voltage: value=25 unit=V
